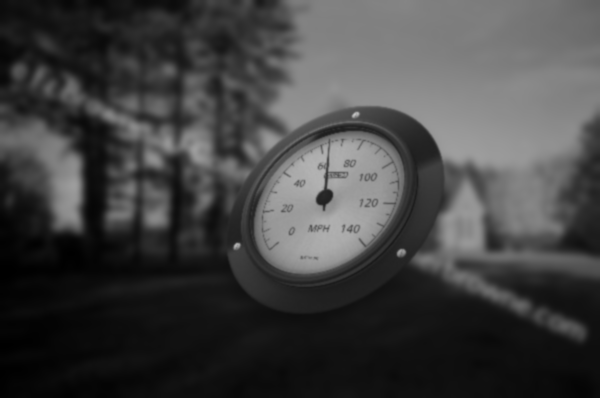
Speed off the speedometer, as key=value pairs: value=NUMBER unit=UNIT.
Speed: value=65 unit=mph
